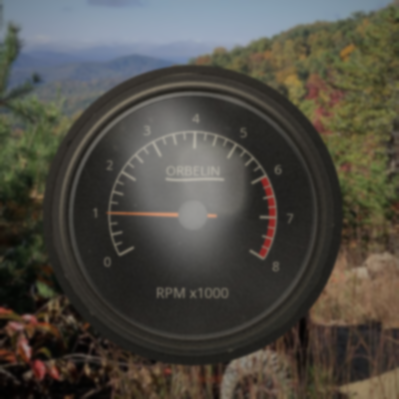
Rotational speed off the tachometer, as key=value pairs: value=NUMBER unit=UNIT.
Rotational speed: value=1000 unit=rpm
